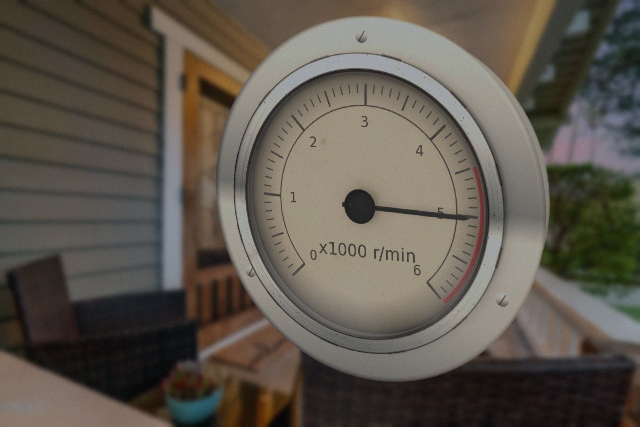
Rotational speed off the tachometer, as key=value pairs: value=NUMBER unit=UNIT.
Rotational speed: value=5000 unit=rpm
